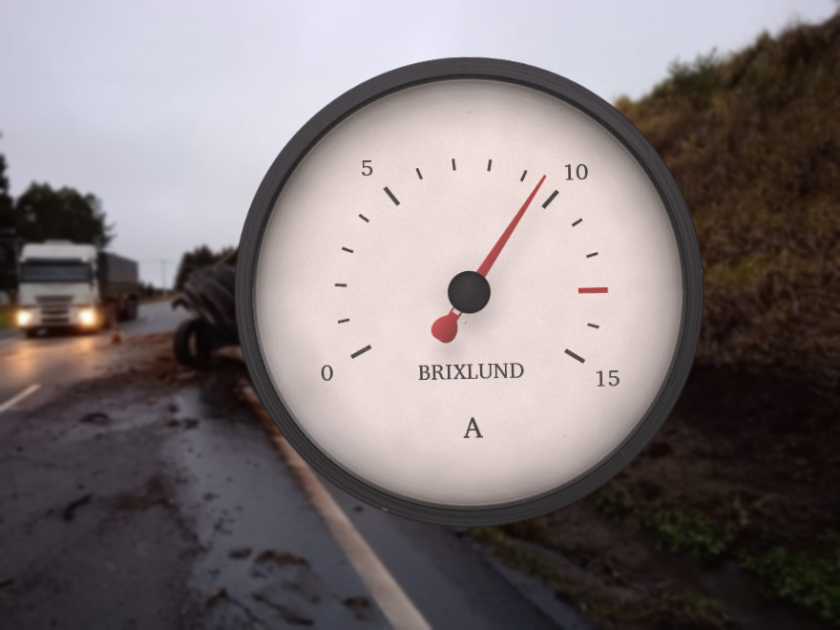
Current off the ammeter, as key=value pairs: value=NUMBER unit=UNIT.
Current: value=9.5 unit=A
